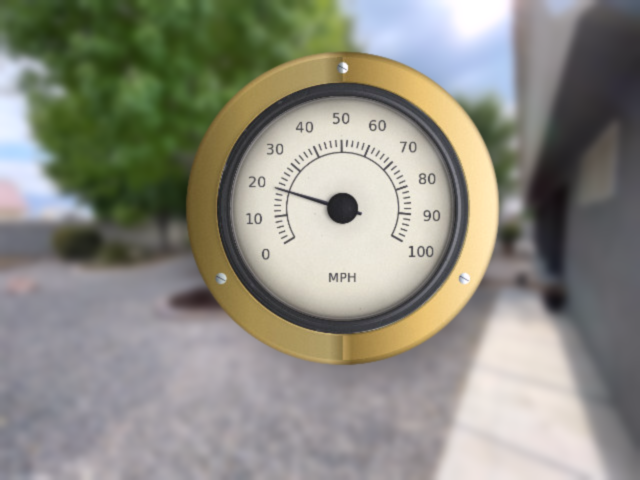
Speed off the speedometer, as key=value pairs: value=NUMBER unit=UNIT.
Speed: value=20 unit=mph
